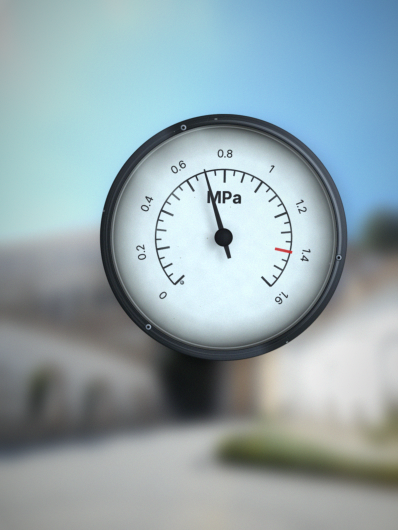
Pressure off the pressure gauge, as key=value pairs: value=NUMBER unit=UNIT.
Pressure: value=0.7 unit=MPa
